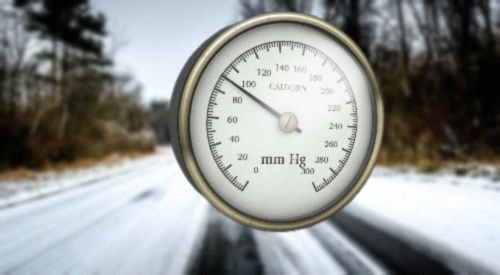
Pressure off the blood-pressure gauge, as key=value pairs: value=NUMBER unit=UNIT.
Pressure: value=90 unit=mmHg
